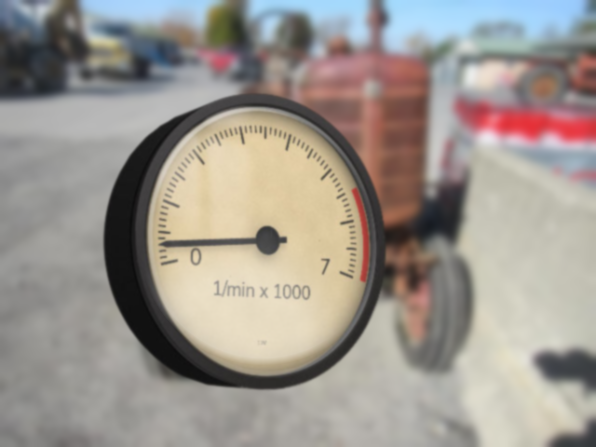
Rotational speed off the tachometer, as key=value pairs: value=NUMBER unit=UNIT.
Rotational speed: value=300 unit=rpm
